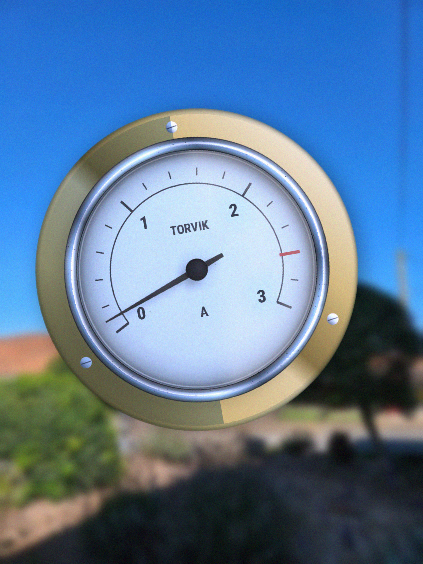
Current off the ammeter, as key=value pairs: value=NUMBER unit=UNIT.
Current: value=0.1 unit=A
